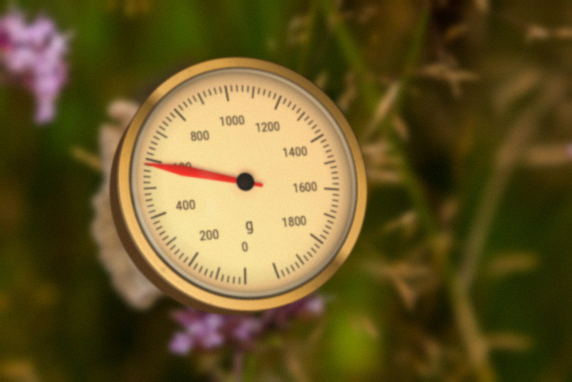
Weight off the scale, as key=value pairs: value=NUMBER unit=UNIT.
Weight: value=580 unit=g
